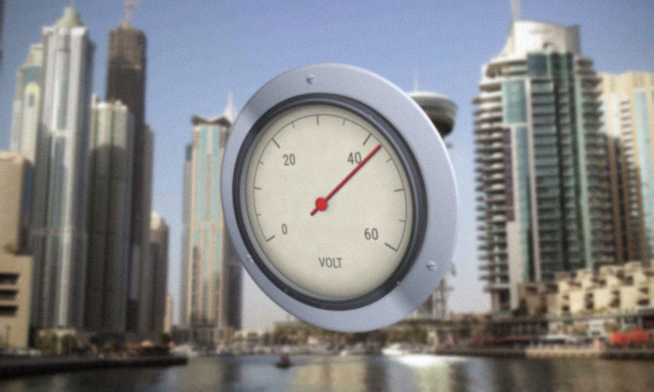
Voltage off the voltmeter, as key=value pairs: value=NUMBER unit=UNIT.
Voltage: value=42.5 unit=V
